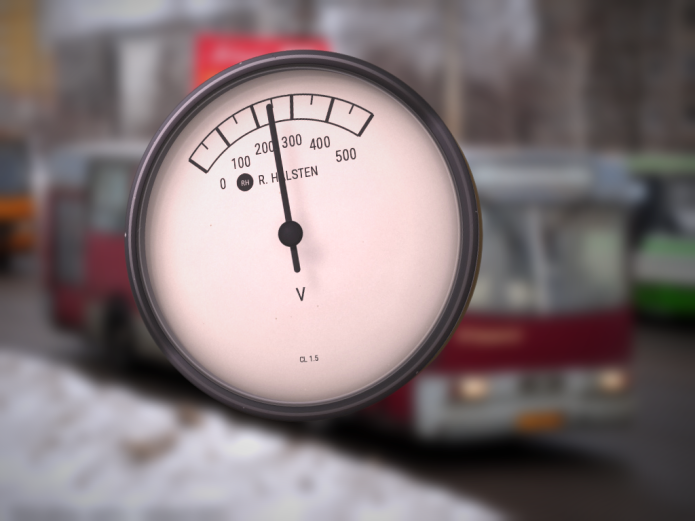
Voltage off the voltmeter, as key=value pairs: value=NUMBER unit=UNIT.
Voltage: value=250 unit=V
